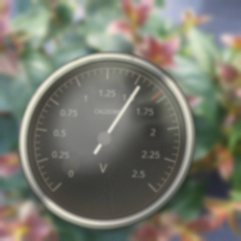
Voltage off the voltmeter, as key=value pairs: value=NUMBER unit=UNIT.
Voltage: value=1.55 unit=V
